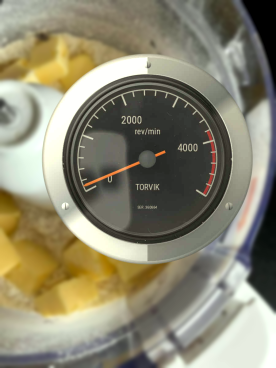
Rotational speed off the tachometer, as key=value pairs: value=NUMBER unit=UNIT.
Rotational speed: value=100 unit=rpm
